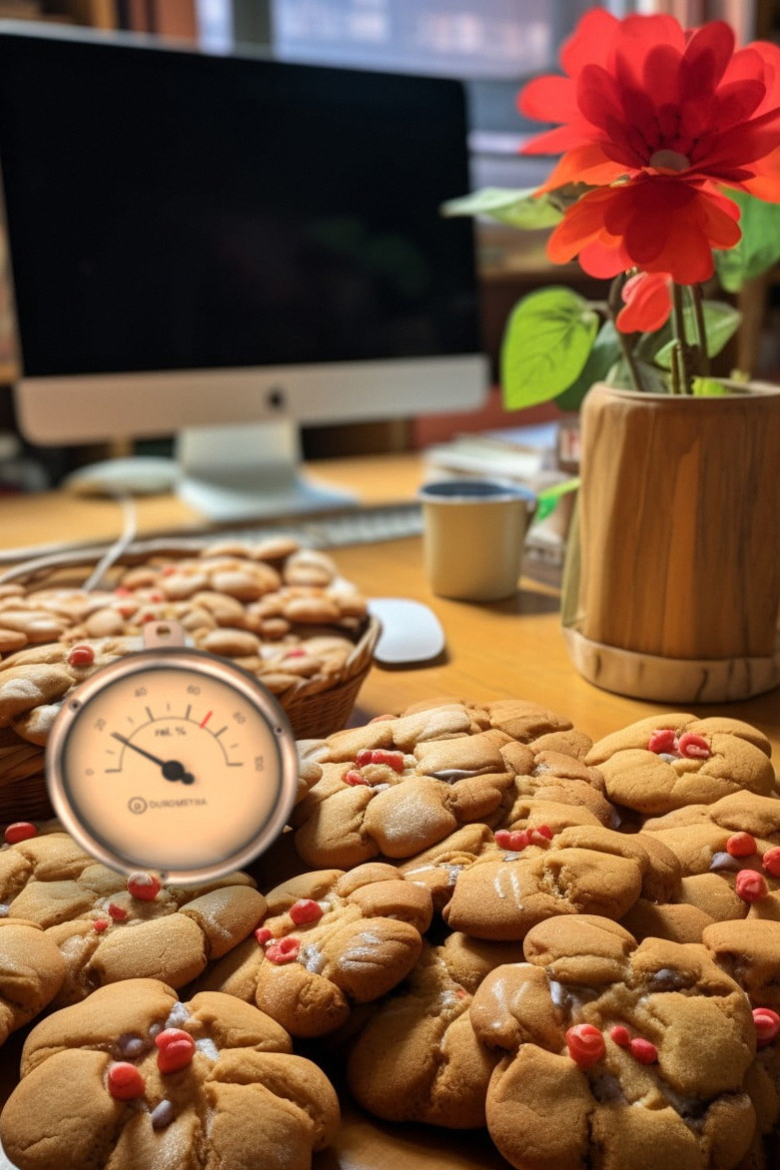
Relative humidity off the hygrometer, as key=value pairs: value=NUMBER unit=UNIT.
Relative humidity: value=20 unit=%
